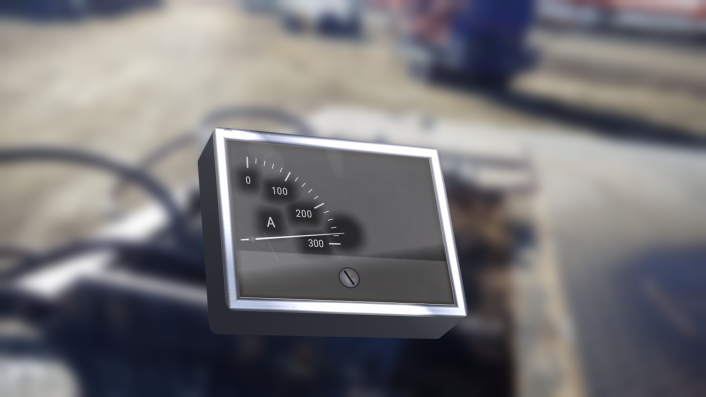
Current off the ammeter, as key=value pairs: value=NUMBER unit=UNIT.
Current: value=280 unit=A
